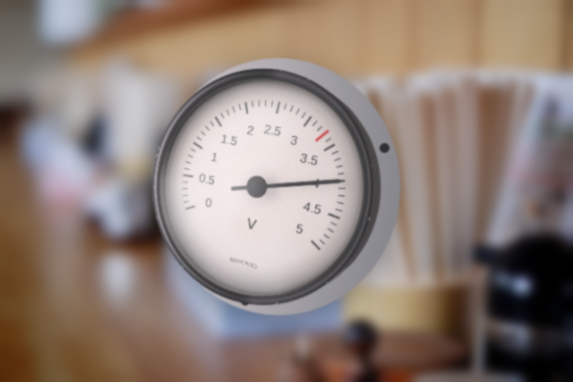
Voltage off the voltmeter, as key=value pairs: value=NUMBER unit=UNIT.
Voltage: value=4 unit=V
